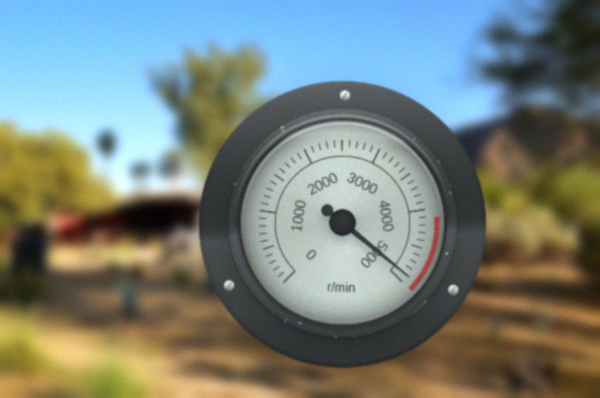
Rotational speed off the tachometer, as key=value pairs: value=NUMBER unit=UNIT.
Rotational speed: value=4900 unit=rpm
